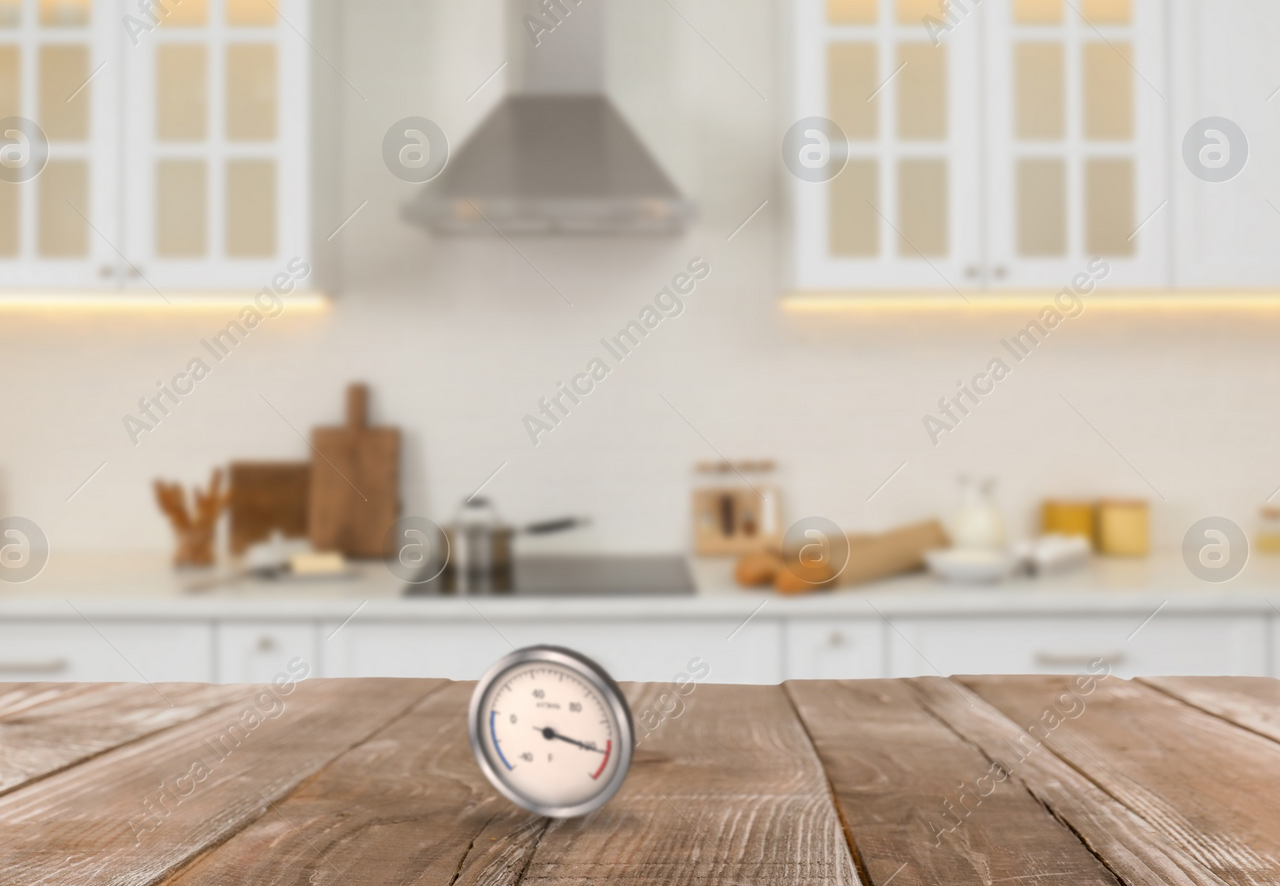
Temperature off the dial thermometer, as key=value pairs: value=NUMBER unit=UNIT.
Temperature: value=120 unit=°F
